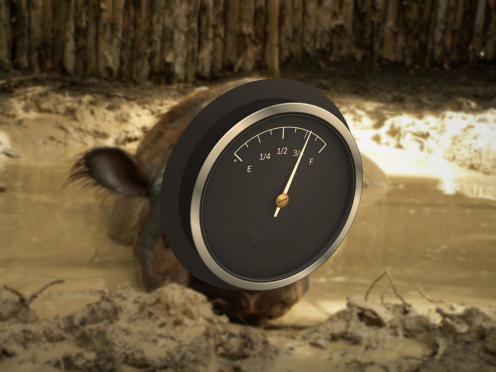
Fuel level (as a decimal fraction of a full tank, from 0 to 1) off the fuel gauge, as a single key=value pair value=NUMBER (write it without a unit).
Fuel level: value=0.75
